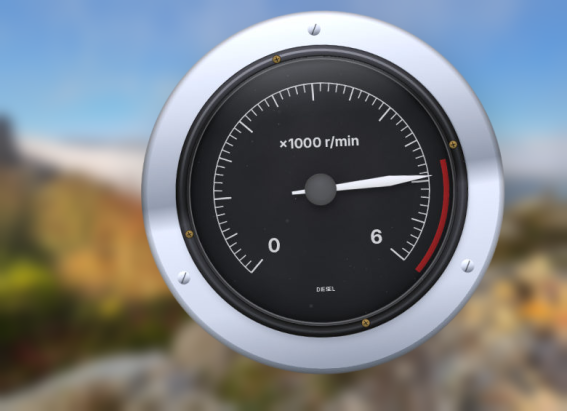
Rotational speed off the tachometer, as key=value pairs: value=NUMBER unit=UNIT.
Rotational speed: value=4950 unit=rpm
